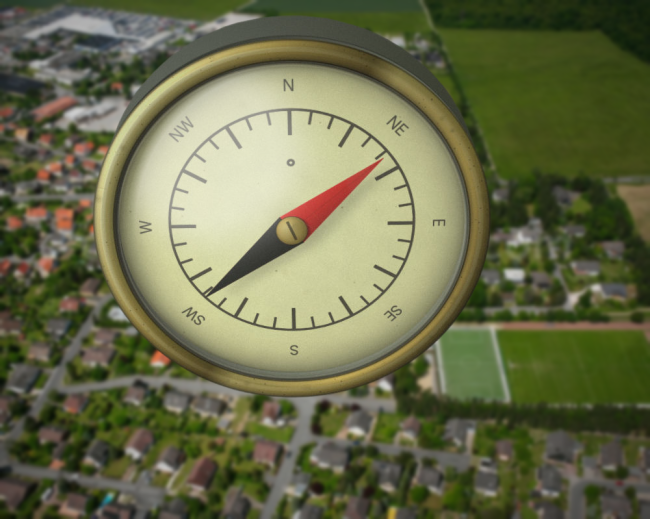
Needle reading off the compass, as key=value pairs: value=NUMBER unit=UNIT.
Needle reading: value=50 unit=°
